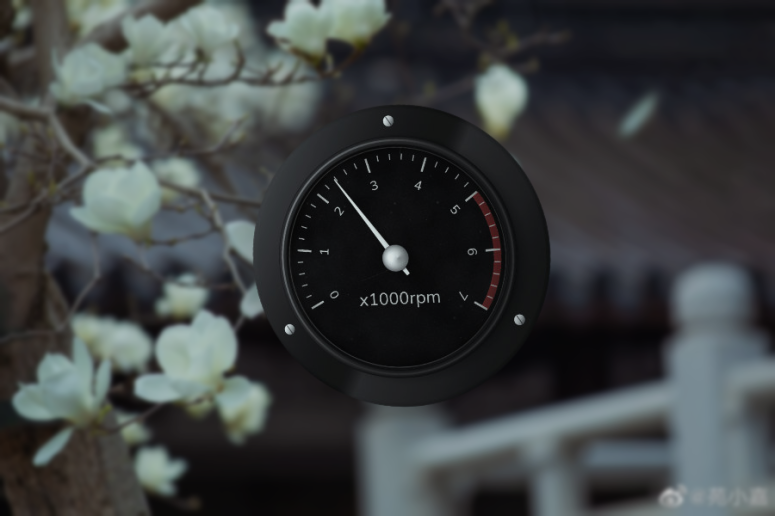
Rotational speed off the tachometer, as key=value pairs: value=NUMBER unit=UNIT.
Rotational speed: value=2400 unit=rpm
